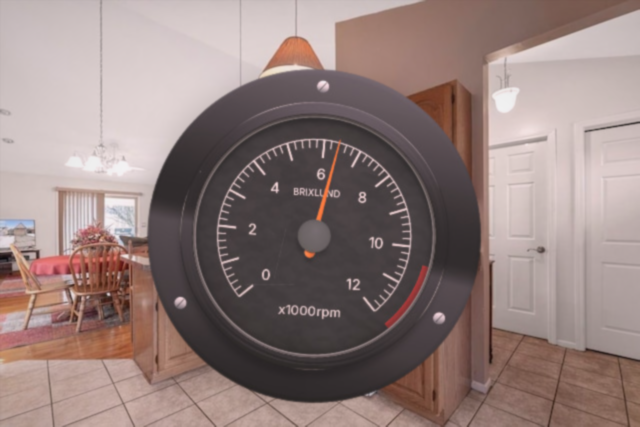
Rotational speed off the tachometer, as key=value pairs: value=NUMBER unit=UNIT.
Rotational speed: value=6400 unit=rpm
